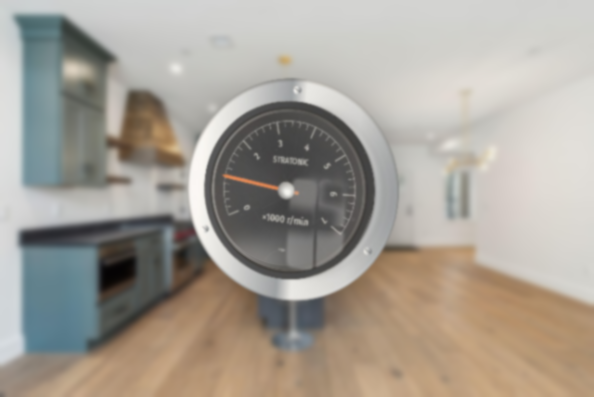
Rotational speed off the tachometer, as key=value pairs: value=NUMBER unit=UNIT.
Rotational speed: value=1000 unit=rpm
